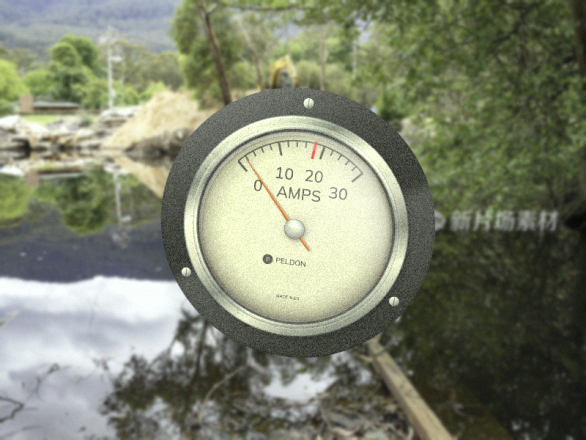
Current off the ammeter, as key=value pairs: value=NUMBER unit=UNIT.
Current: value=2 unit=A
